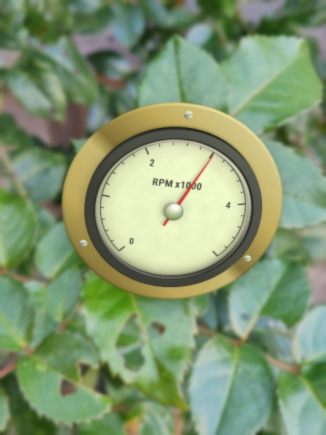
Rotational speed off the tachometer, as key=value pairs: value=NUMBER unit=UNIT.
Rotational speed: value=3000 unit=rpm
